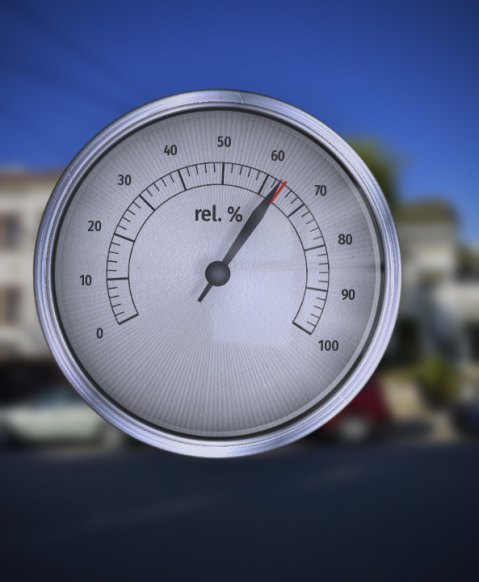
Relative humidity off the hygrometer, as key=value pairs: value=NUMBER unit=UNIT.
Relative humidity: value=63 unit=%
